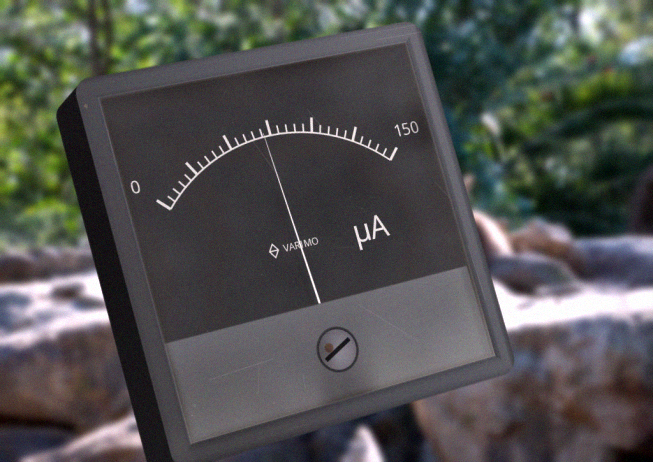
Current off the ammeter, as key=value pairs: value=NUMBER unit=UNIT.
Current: value=70 unit=µA
